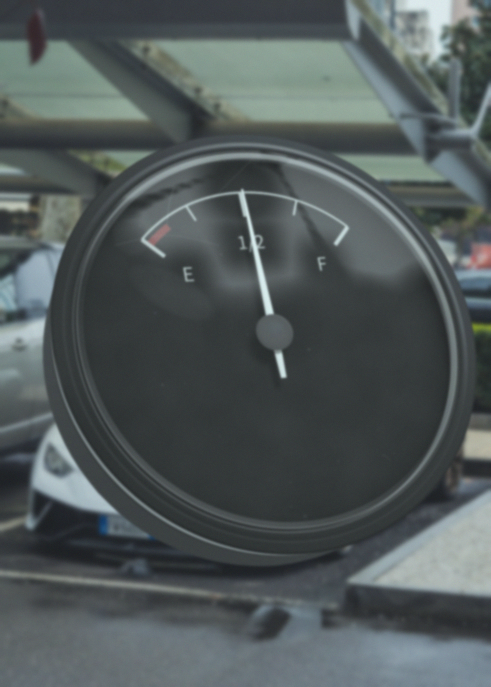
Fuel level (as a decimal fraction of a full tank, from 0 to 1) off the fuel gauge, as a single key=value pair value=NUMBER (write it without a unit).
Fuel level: value=0.5
